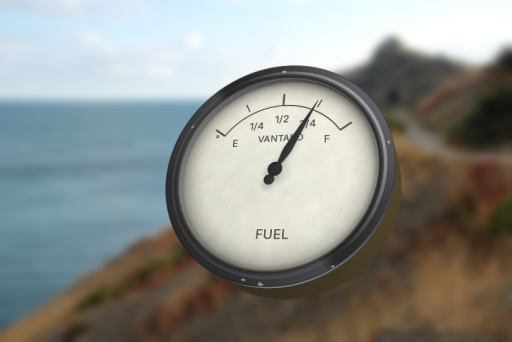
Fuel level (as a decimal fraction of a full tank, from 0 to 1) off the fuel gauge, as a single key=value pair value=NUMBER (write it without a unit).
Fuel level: value=0.75
